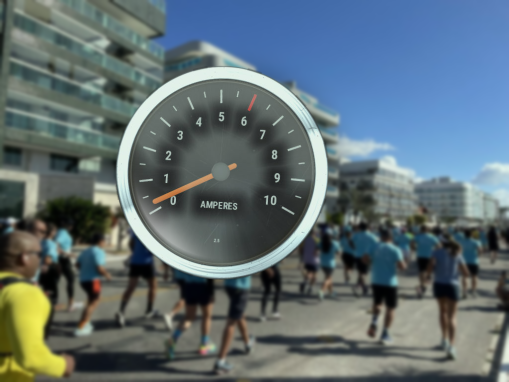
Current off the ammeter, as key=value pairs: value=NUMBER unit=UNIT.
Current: value=0.25 unit=A
